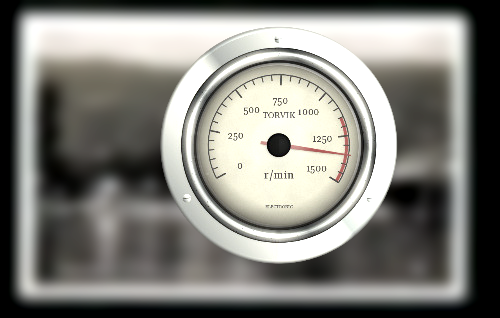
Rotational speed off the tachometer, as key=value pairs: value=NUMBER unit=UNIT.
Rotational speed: value=1350 unit=rpm
